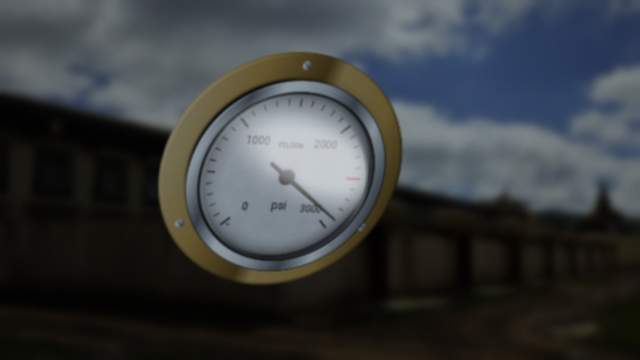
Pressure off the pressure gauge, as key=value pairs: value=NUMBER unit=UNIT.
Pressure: value=2900 unit=psi
